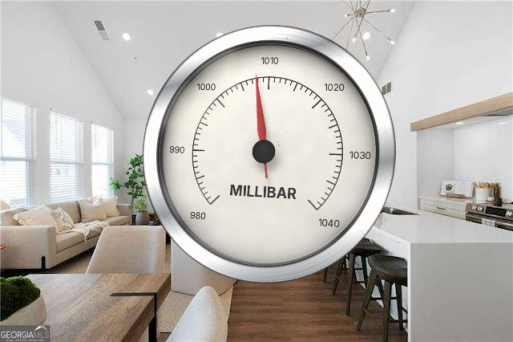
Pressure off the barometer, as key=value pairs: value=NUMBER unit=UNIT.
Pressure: value=1008 unit=mbar
